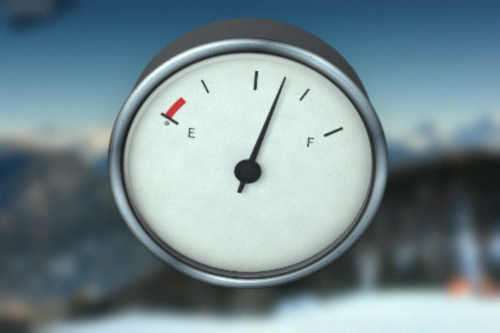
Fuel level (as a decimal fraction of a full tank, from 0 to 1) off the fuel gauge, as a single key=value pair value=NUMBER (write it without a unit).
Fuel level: value=0.625
